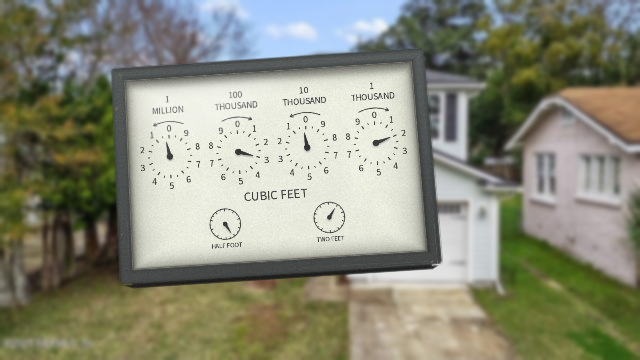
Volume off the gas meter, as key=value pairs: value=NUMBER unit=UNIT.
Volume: value=30200 unit=ft³
